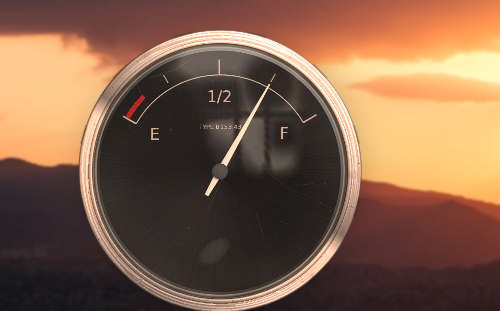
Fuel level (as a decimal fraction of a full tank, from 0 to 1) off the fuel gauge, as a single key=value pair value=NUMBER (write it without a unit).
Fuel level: value=0.75
